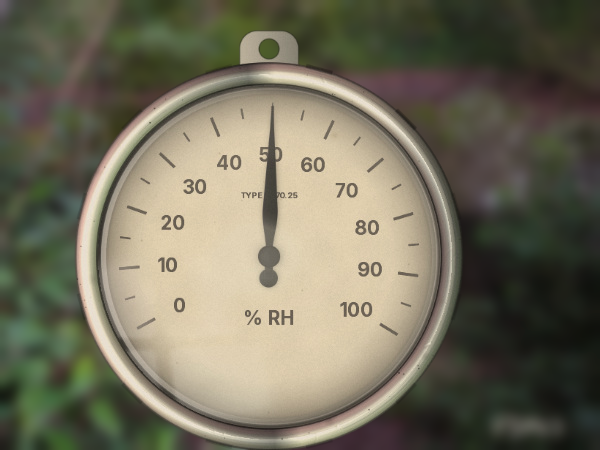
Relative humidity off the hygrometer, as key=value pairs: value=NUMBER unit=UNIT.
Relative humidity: value=50 unit=%
